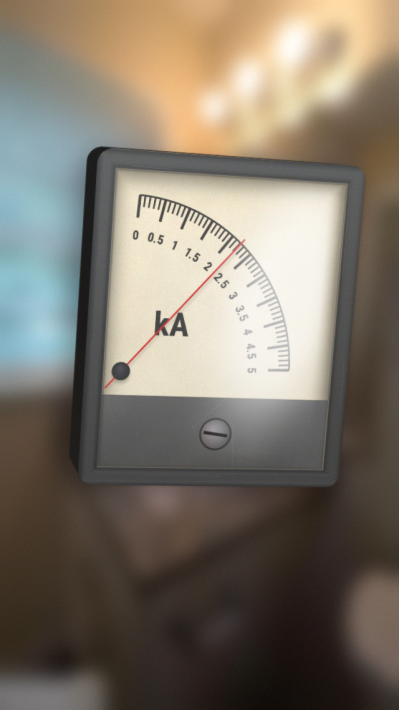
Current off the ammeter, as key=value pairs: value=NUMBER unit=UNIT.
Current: value=2.2 unit=kA
